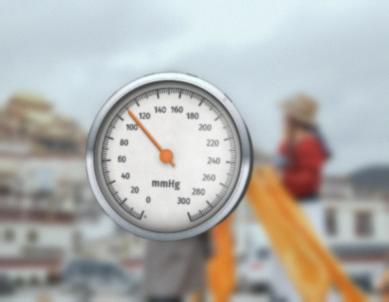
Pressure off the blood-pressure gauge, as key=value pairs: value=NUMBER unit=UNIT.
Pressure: value=110 unit=mmHg
